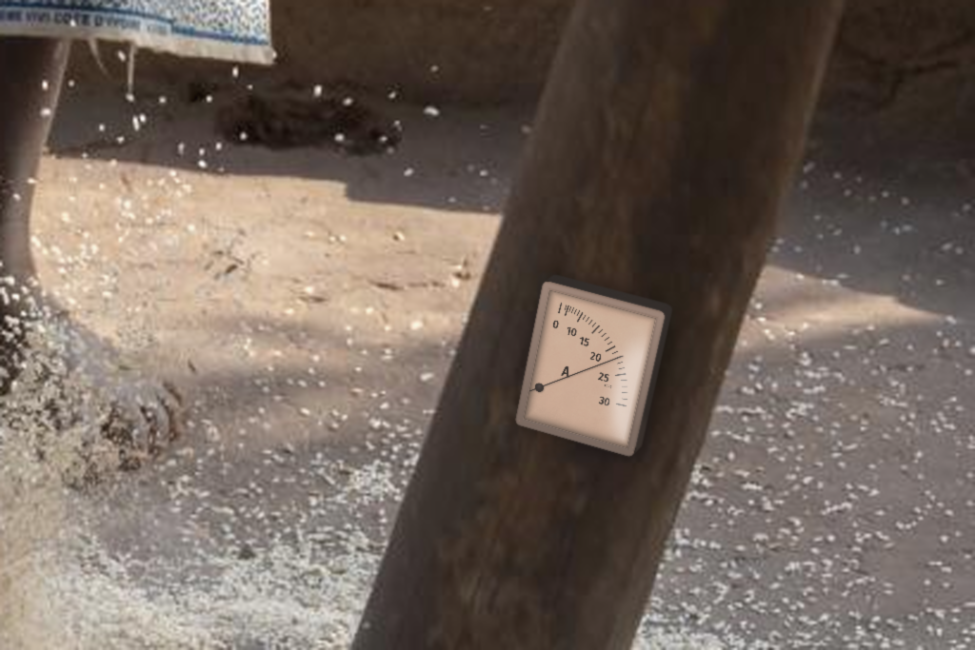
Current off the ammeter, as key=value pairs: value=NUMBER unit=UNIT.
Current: value=22 unit=A
